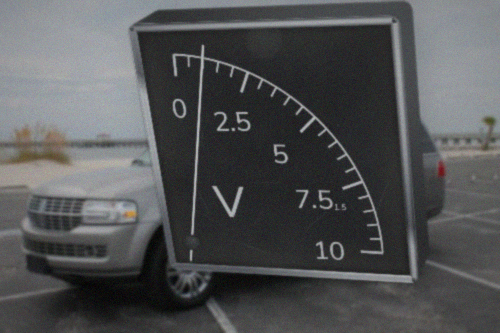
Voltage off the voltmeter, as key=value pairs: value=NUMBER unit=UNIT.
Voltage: value=1 unit=V
